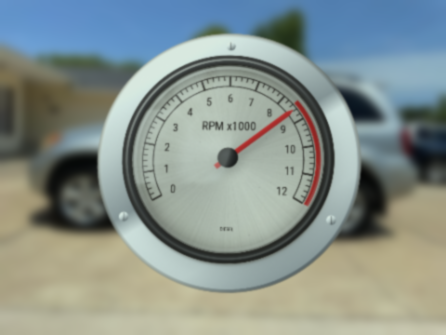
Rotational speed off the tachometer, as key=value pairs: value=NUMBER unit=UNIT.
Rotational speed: value=8600 unit=rpm
